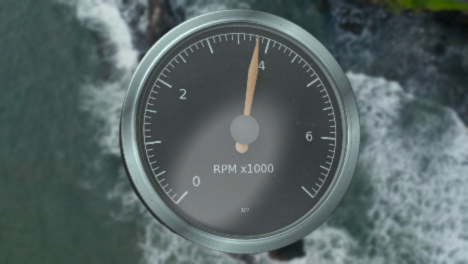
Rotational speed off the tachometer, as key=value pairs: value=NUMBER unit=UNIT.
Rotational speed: value=3800 unit=rpm
